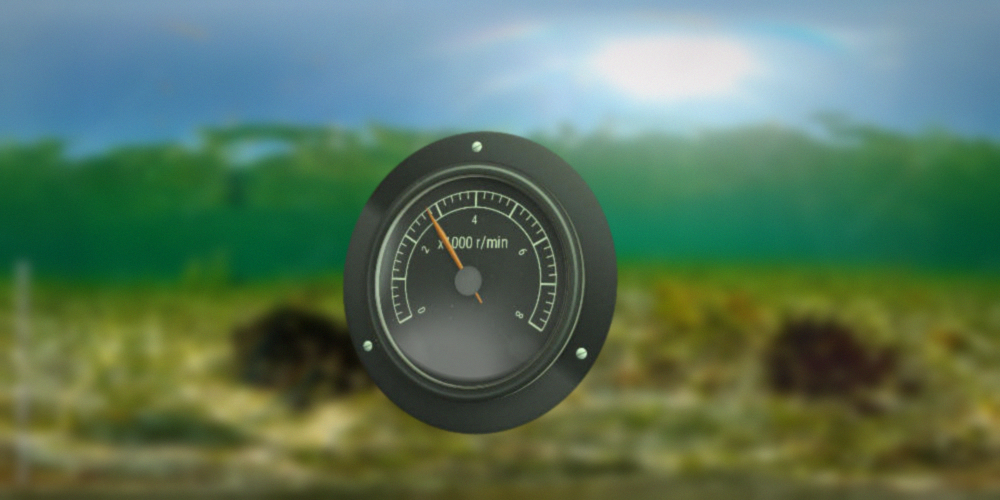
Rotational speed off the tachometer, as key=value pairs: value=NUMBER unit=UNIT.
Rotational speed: value=2800 unit=rpm
